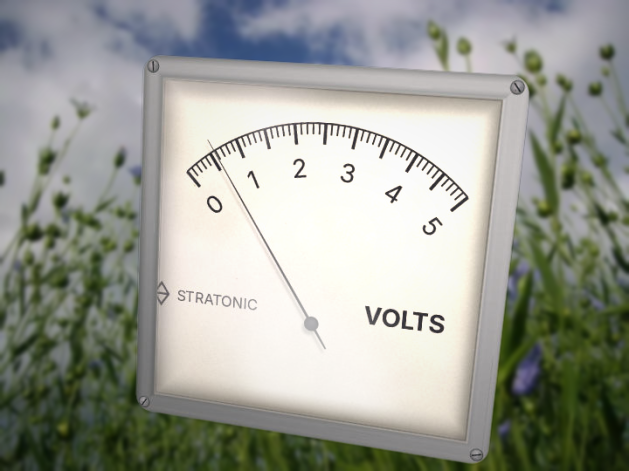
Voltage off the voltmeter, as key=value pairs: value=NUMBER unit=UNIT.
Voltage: value=0.6 unit=V
